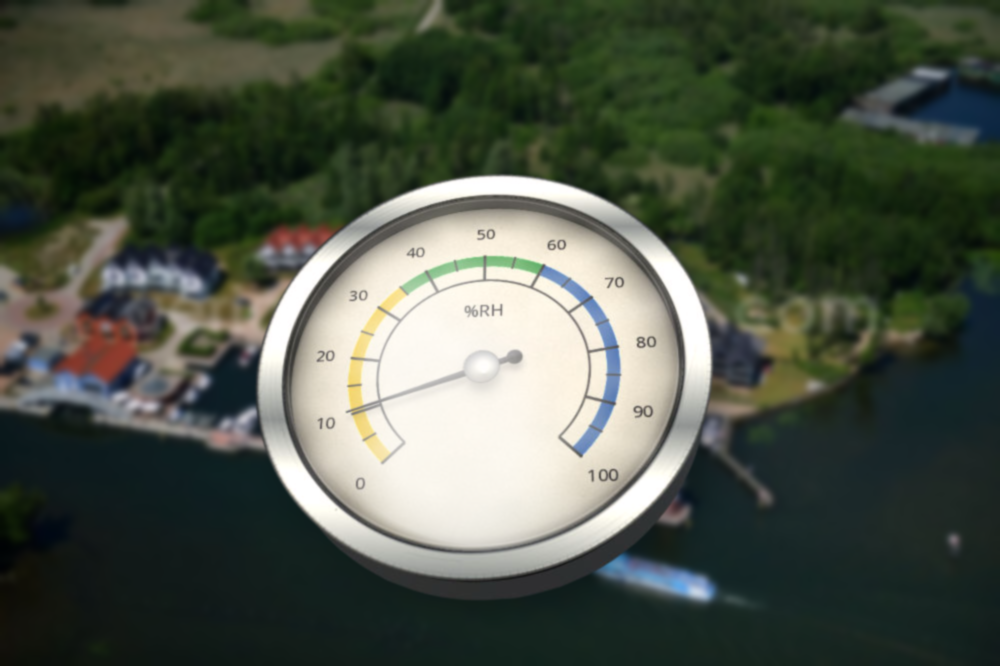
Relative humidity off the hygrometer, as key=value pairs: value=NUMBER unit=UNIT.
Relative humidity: value=10 unit=%
